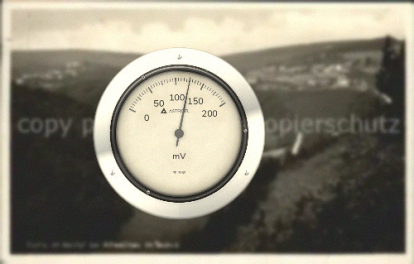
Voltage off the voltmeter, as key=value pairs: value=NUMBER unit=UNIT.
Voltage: value=125 unit=mV
